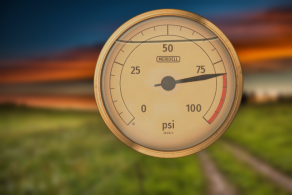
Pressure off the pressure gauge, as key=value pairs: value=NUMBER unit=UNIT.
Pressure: value=80 unit=psi
